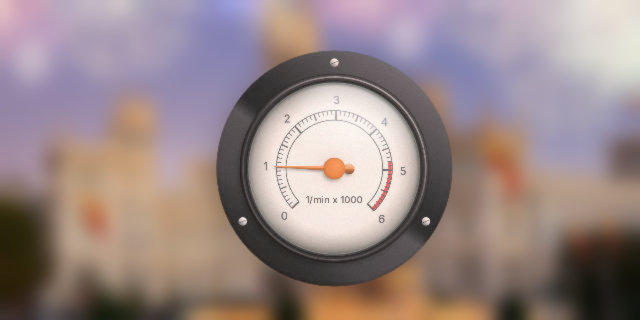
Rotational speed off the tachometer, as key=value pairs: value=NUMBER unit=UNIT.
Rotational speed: value=1000 unit=rpm
